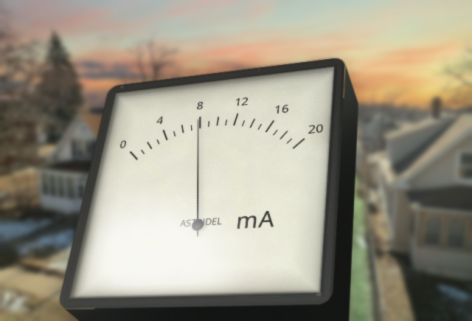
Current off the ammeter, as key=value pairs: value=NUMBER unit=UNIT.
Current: value=8 unit=mA
